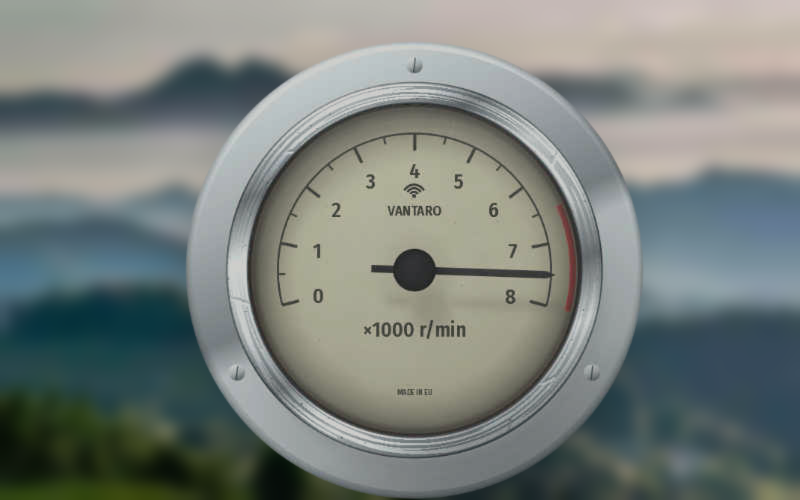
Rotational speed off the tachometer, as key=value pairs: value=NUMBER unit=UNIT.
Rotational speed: value=7500 unit=rpm
